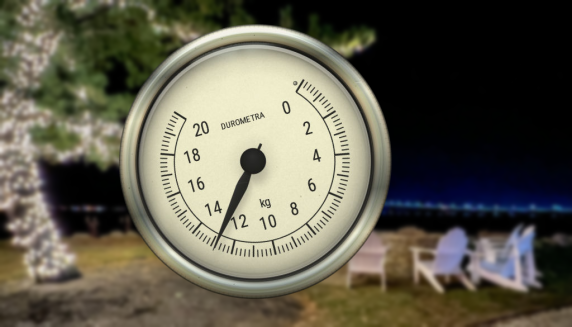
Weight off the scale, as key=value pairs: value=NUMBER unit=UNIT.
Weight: value=12.8 unit=kg
